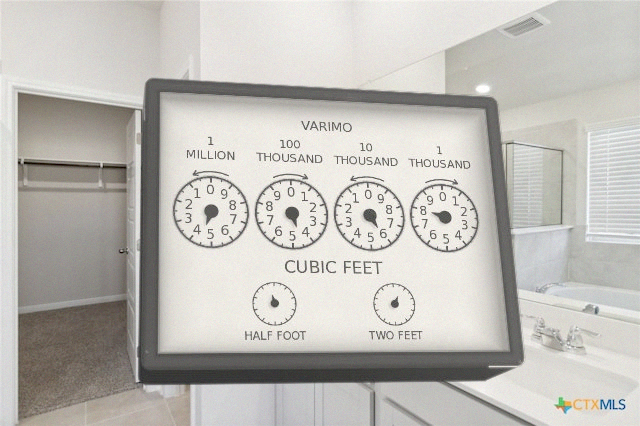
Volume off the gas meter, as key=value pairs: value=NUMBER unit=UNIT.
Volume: value=445800 unit=ft³
